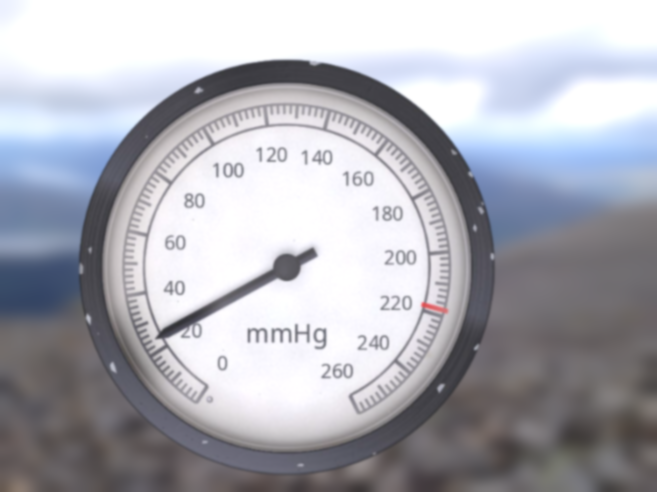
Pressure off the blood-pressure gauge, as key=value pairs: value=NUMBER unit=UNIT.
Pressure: value=24 unit=mmHg
